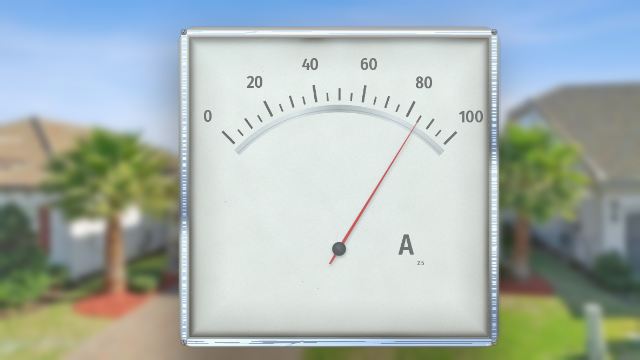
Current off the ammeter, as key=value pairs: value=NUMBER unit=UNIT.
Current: value=85 unit=A
